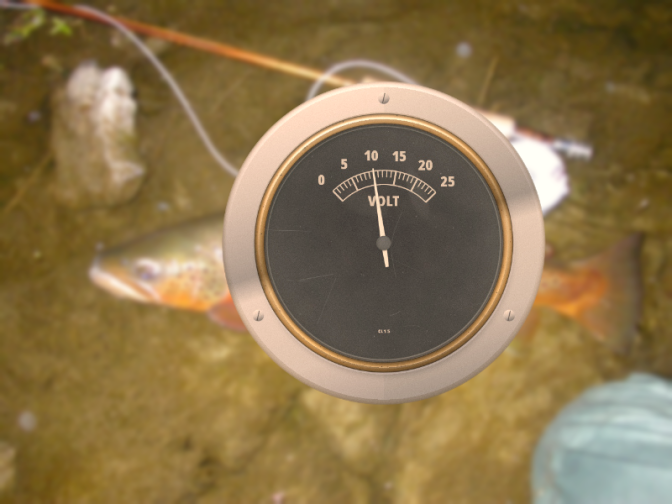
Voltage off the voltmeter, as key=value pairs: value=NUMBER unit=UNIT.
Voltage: value=10 unit=V
